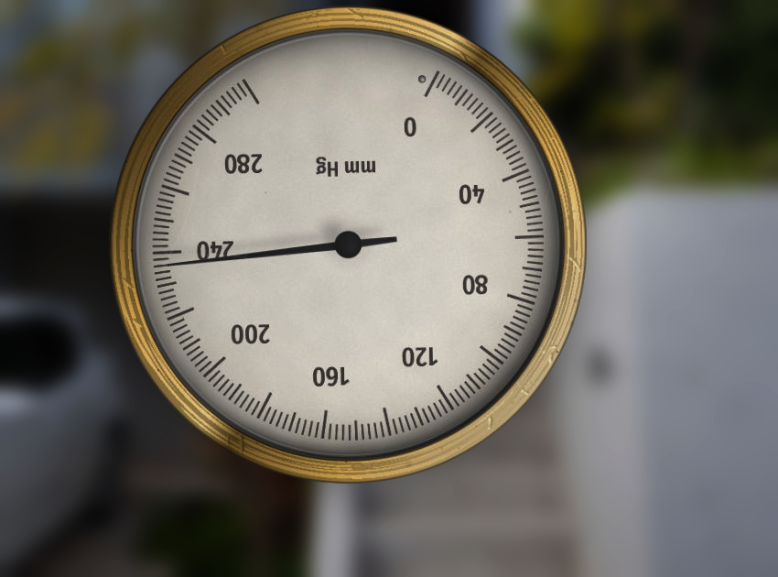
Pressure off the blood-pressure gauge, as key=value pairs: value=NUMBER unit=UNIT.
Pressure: value=236 unit=mmHg
